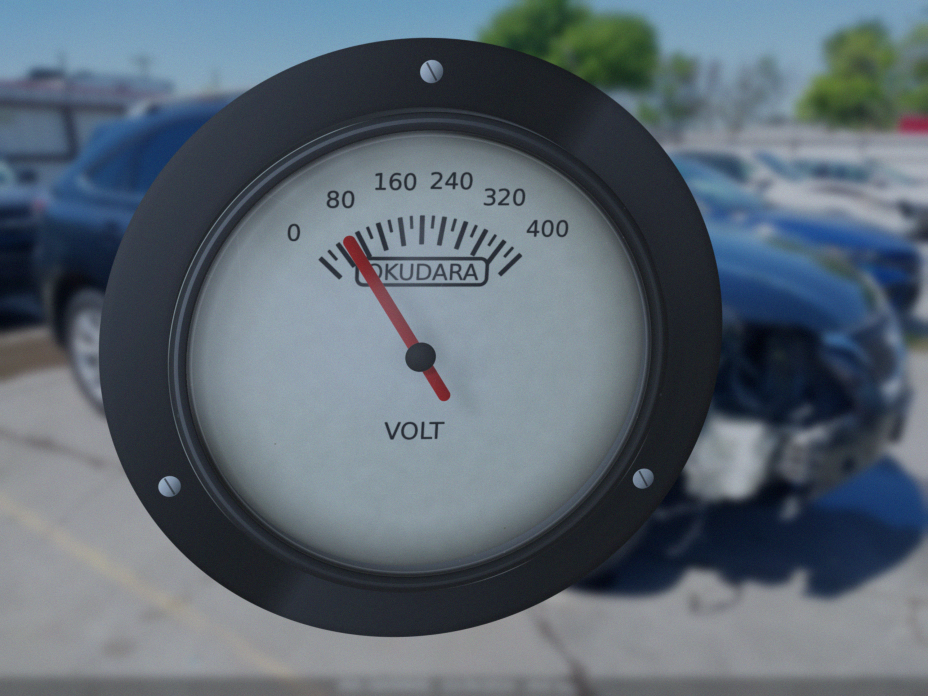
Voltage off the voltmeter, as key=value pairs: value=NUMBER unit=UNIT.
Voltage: value=60 unit=V
